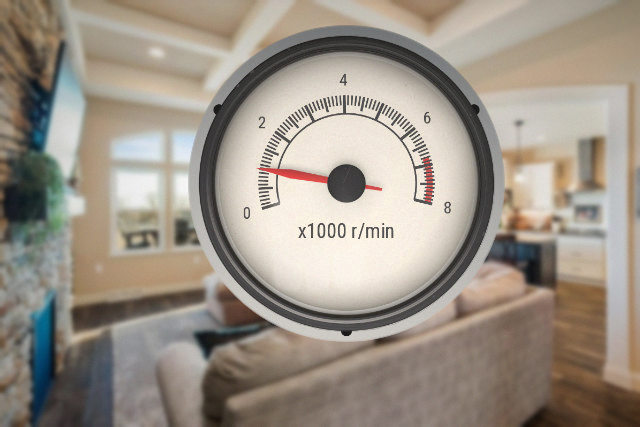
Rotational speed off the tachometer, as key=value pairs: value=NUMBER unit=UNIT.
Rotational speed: value=1000 unit=rpm
